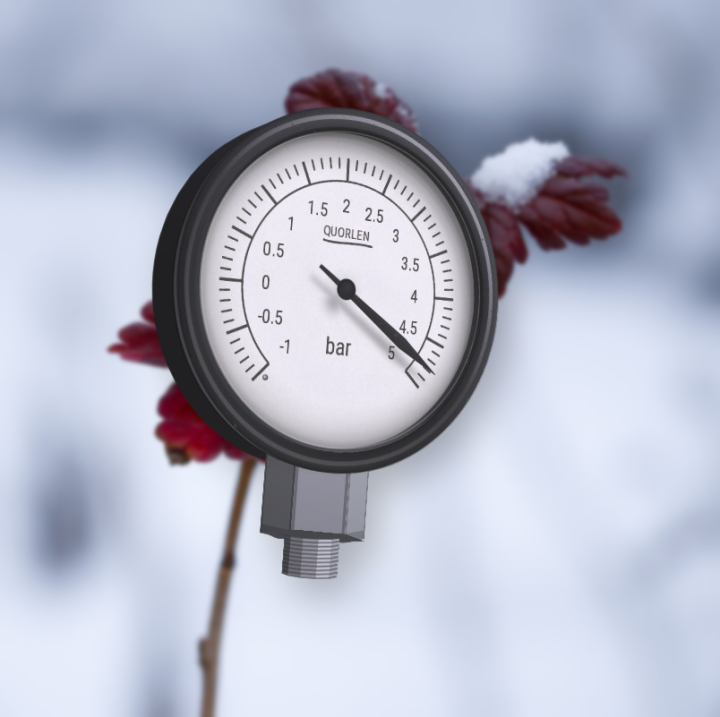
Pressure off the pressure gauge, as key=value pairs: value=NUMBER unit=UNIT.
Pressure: value=4.8 unit=bar
